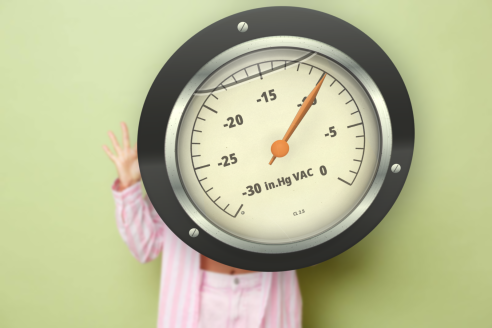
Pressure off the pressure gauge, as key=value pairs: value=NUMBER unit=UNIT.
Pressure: value=-10 unit=inHg
